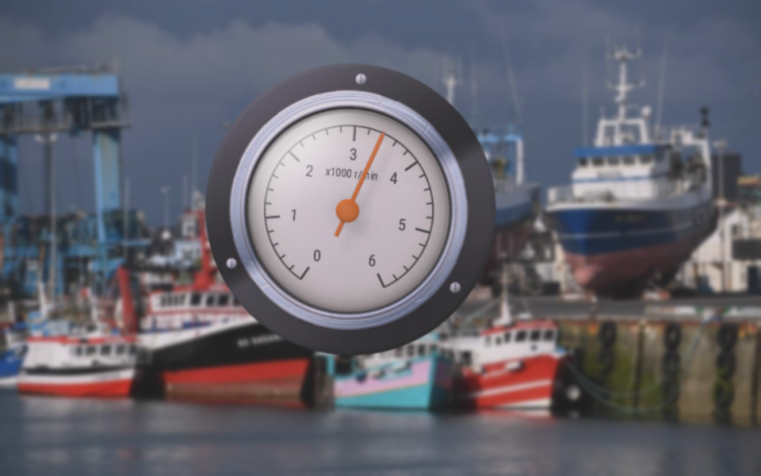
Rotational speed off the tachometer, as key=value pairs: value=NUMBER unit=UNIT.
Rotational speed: value=3400 unit=rpm
